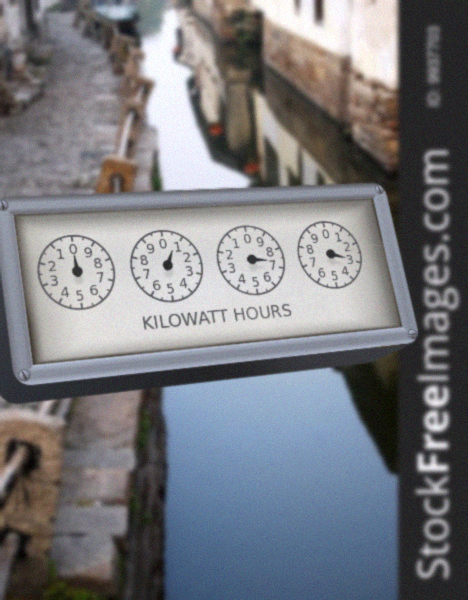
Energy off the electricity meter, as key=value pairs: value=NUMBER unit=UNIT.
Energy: value=73 unit=kWh
